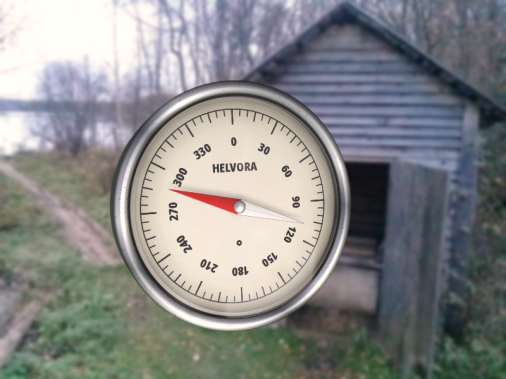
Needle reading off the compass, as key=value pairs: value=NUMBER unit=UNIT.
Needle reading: value=287.5 unit=°
